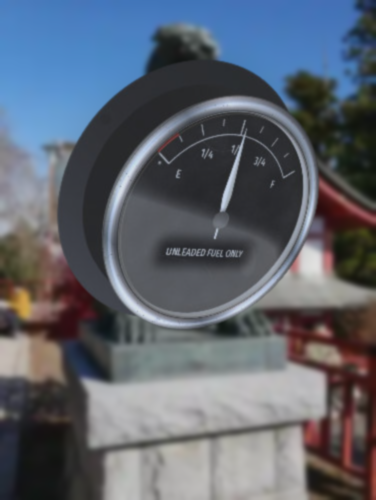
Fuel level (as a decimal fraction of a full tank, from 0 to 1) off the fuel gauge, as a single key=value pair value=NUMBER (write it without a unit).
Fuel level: value=0.5
